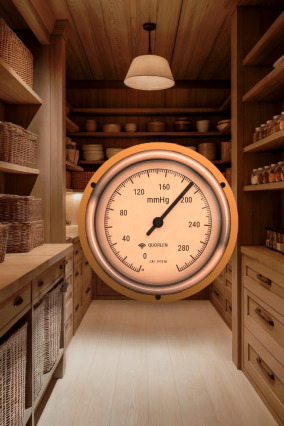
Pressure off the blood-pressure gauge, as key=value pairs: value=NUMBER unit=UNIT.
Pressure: value=190 unit=mmHg
